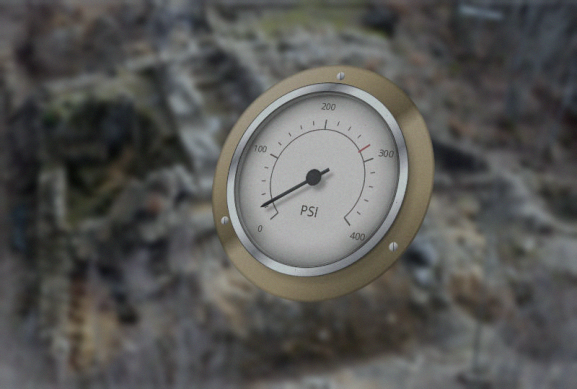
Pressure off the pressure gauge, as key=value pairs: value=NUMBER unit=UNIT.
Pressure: value=20 unit=psi
